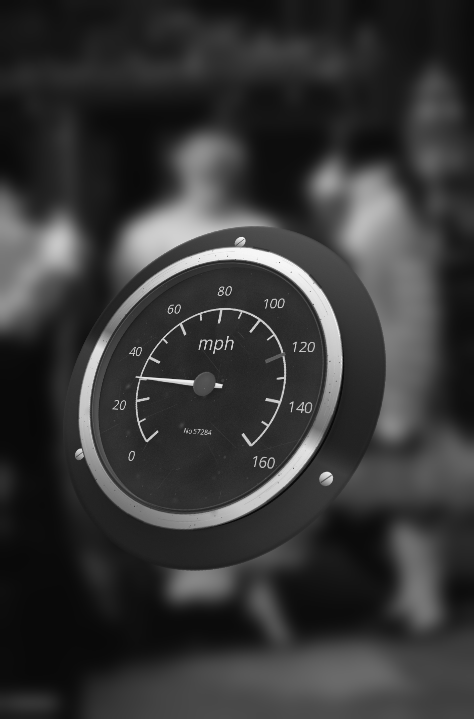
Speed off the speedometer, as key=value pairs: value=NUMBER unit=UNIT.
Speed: value=30 unit=mph
